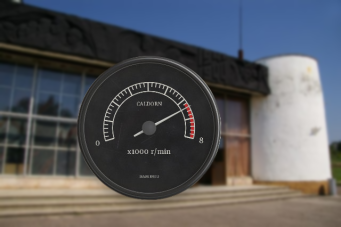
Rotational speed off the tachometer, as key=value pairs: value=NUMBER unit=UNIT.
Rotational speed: value=6400 unit=rpm
